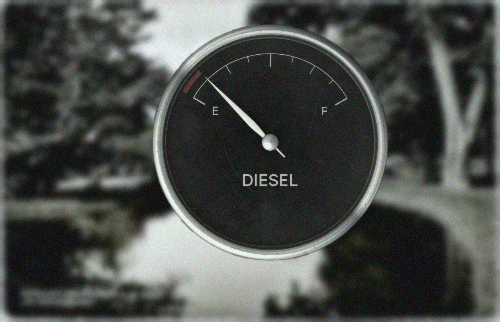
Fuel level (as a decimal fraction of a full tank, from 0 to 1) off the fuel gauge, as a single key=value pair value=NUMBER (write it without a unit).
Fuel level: value=0.125
